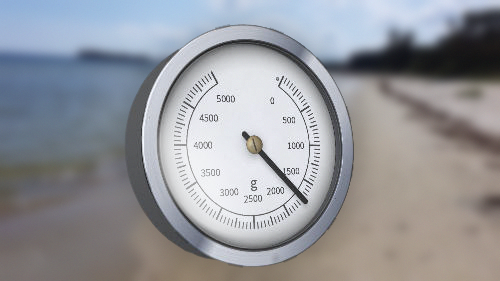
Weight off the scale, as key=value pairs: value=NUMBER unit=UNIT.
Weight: value=1750 unit=g
